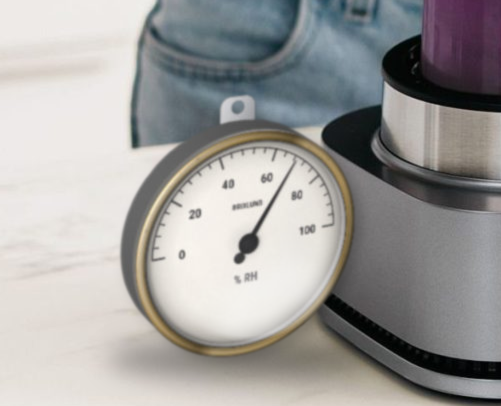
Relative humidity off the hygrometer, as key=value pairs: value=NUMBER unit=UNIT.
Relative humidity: value=68 unit=%
